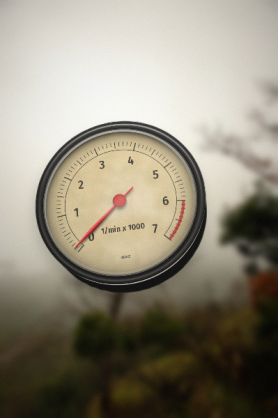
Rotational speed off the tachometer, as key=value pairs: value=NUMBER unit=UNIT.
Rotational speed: value=100 unit=rpm
